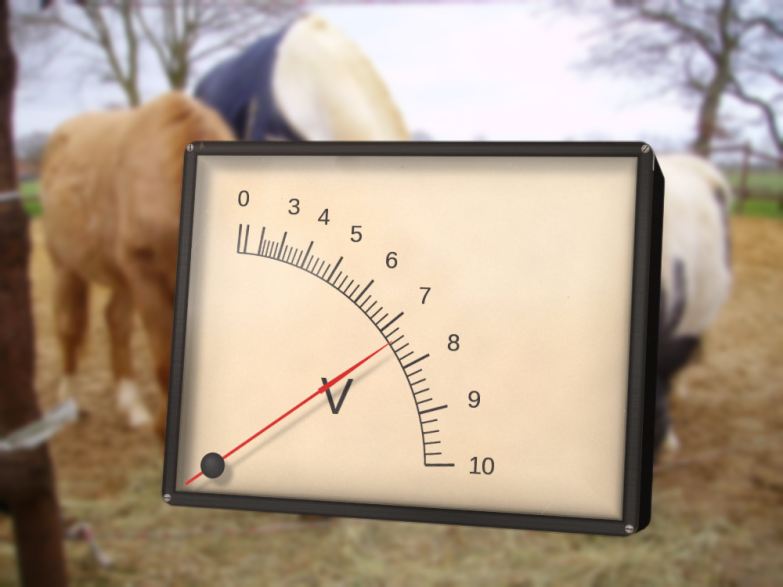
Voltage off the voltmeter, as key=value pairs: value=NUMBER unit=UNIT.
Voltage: value=7.4 unit=V
